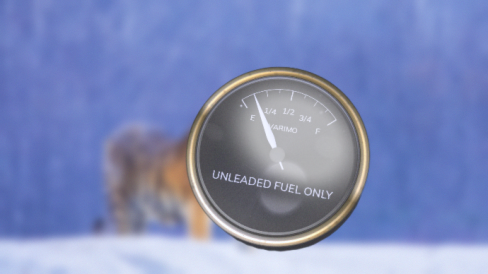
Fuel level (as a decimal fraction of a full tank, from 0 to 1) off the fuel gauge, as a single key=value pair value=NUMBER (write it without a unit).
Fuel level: value=0.125
